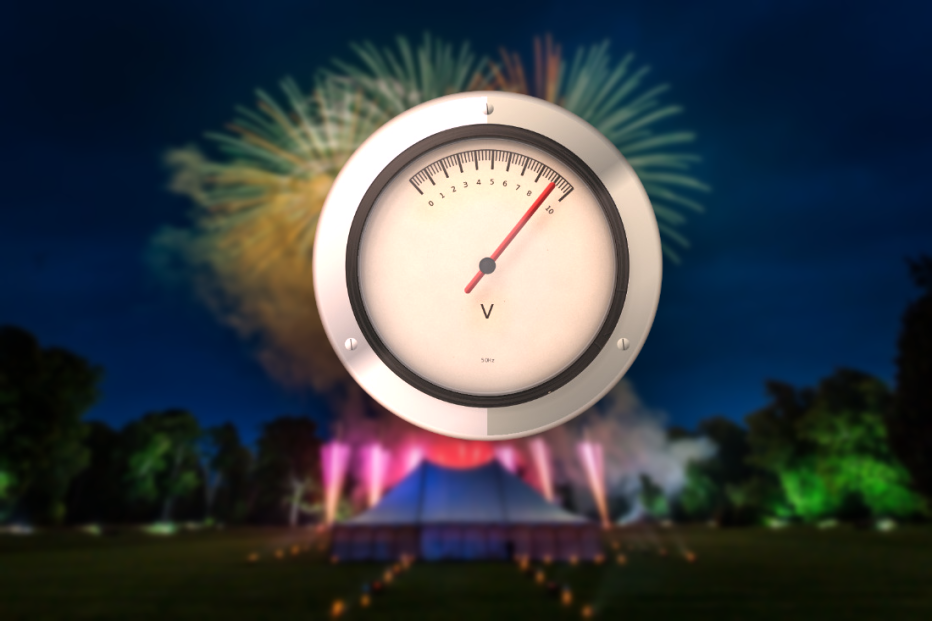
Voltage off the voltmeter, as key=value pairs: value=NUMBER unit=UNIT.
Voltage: value=9 unit=V
